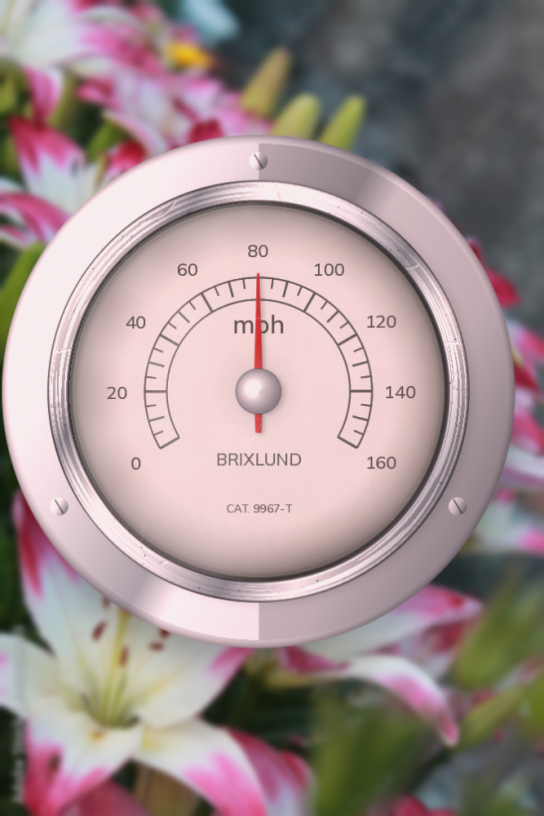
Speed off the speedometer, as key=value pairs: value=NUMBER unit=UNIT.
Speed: value=80 unit=mph
